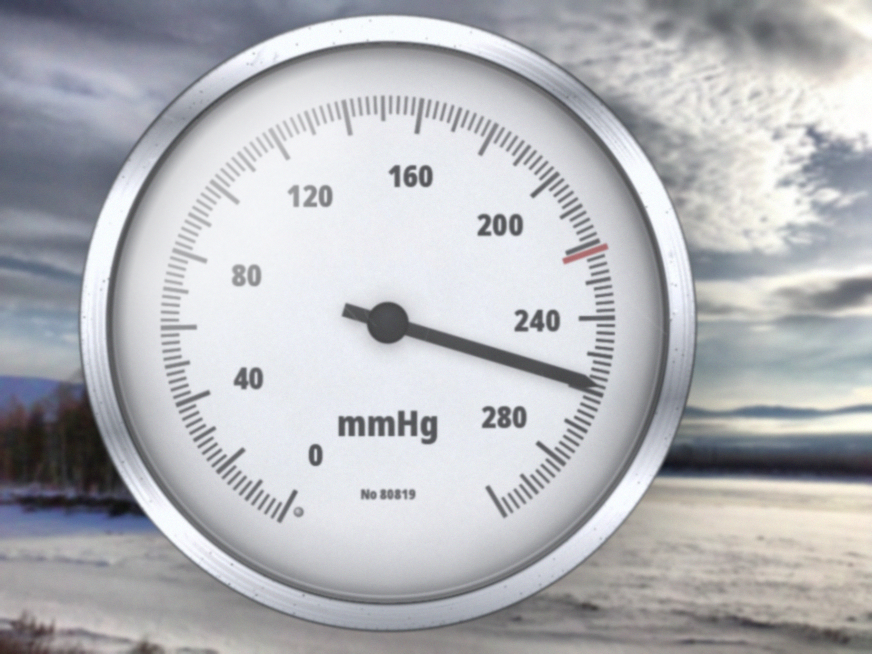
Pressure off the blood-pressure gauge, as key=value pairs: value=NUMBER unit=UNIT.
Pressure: value=258 unit=mmHg
